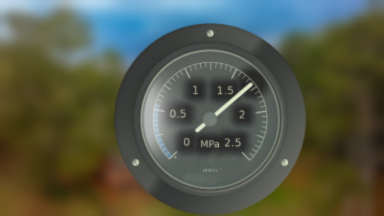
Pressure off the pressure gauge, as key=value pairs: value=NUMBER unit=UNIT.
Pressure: value=1.7 unit=MPa
